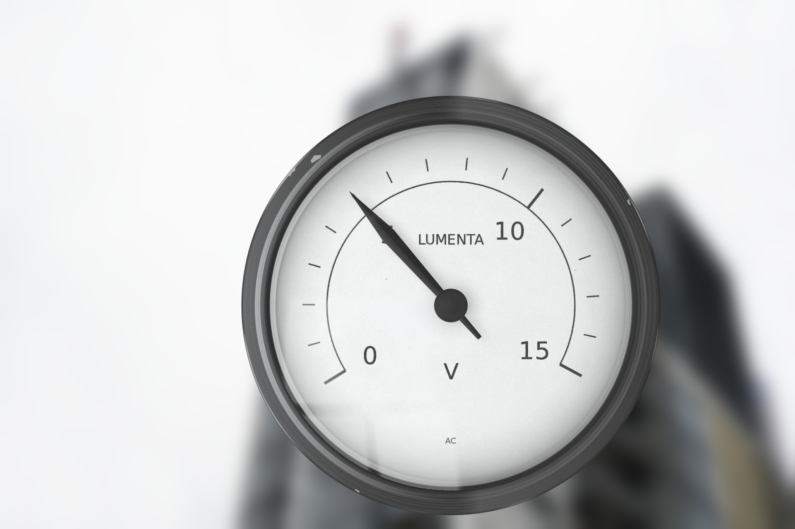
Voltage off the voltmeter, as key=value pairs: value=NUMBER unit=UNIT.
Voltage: value=5 unit=V
